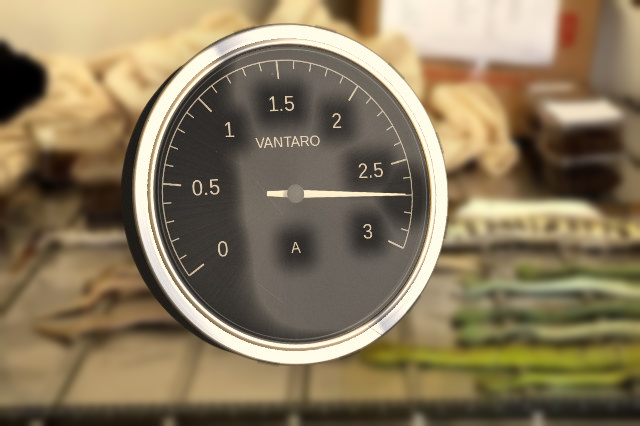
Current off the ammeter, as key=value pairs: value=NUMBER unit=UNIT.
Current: value=2.7 unit=A
